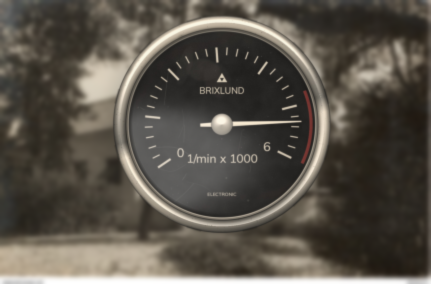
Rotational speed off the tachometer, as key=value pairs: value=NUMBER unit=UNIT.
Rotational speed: value=5300 unit=rpm
